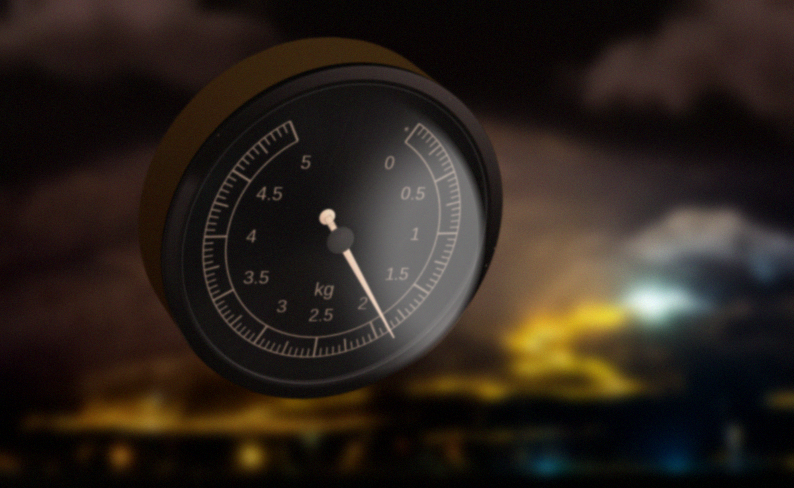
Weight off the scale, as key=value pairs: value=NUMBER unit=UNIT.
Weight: value=1.9 unit=kg
